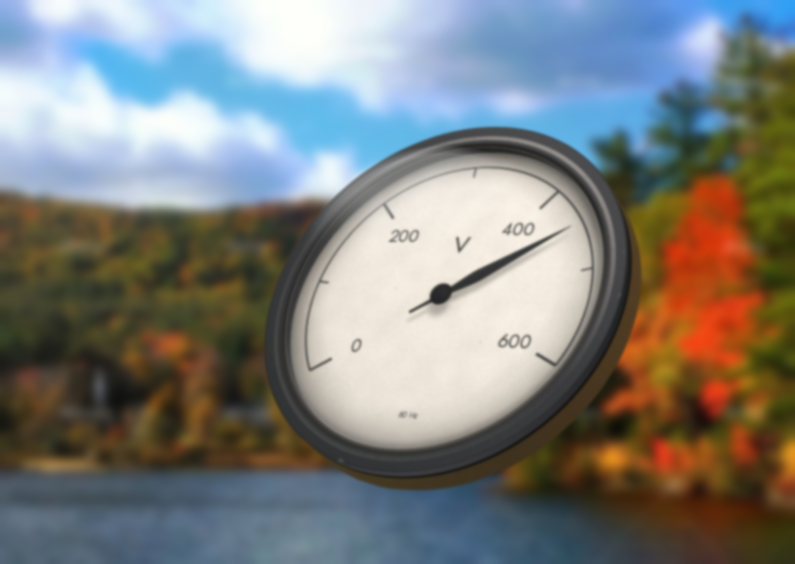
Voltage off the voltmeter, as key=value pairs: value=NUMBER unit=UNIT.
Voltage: value=450 unit=V
